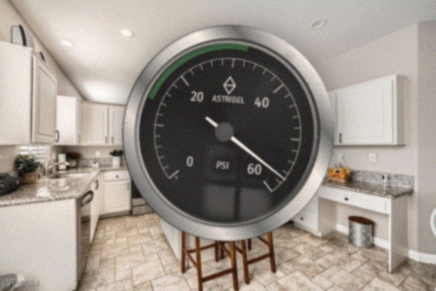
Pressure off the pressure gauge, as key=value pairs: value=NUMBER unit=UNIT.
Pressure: value=57 unit=psi
